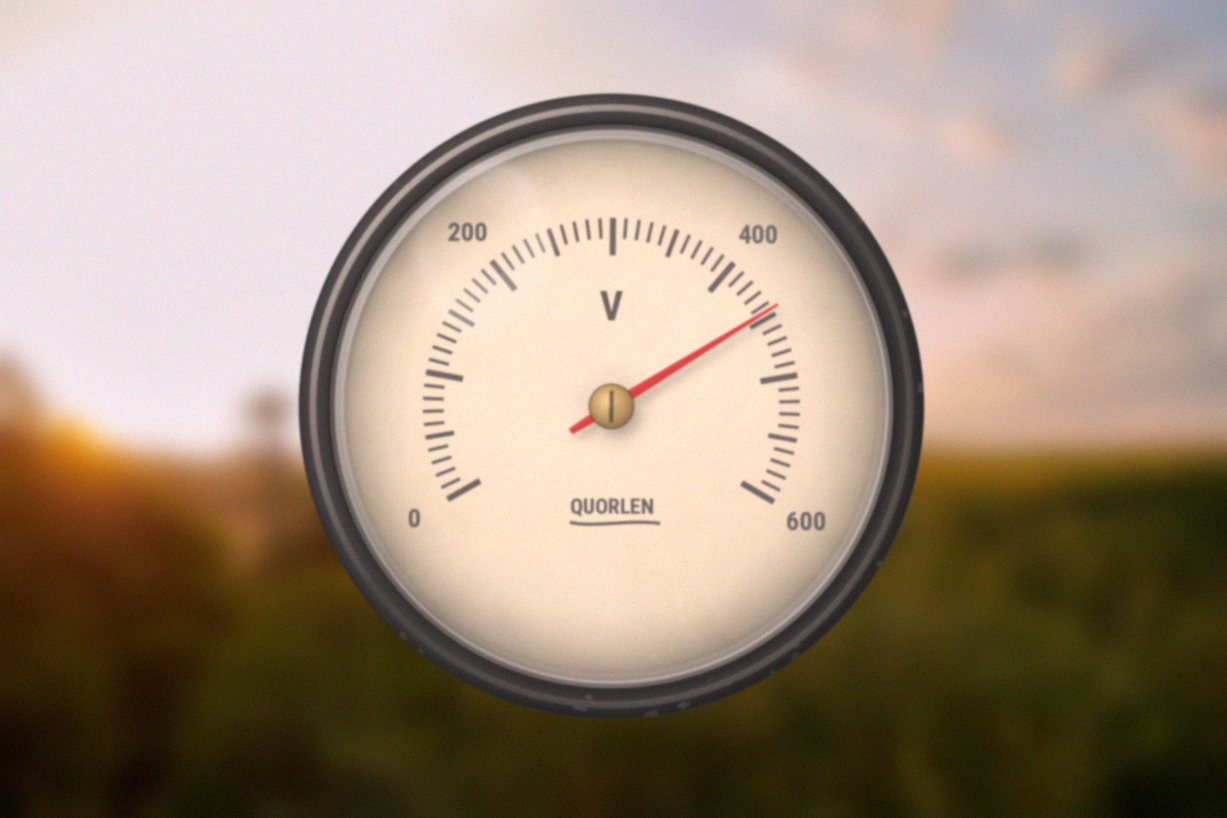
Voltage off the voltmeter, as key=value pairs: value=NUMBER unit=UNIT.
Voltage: value=445 unit=V
